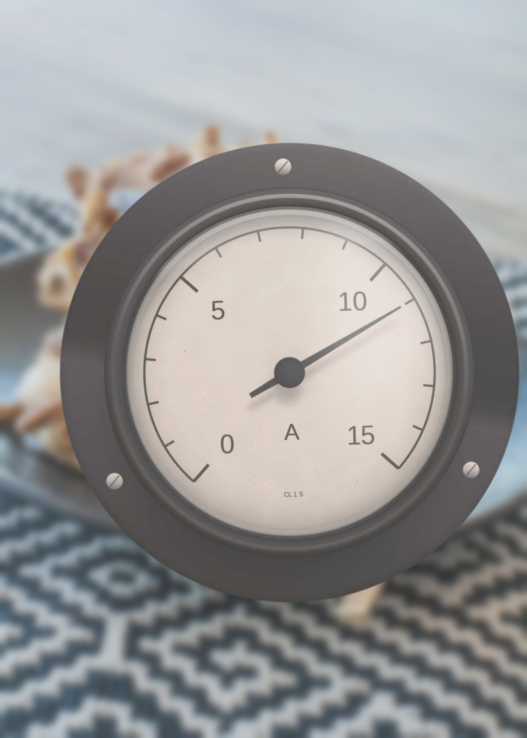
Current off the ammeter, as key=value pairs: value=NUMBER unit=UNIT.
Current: value=11 unit=A
